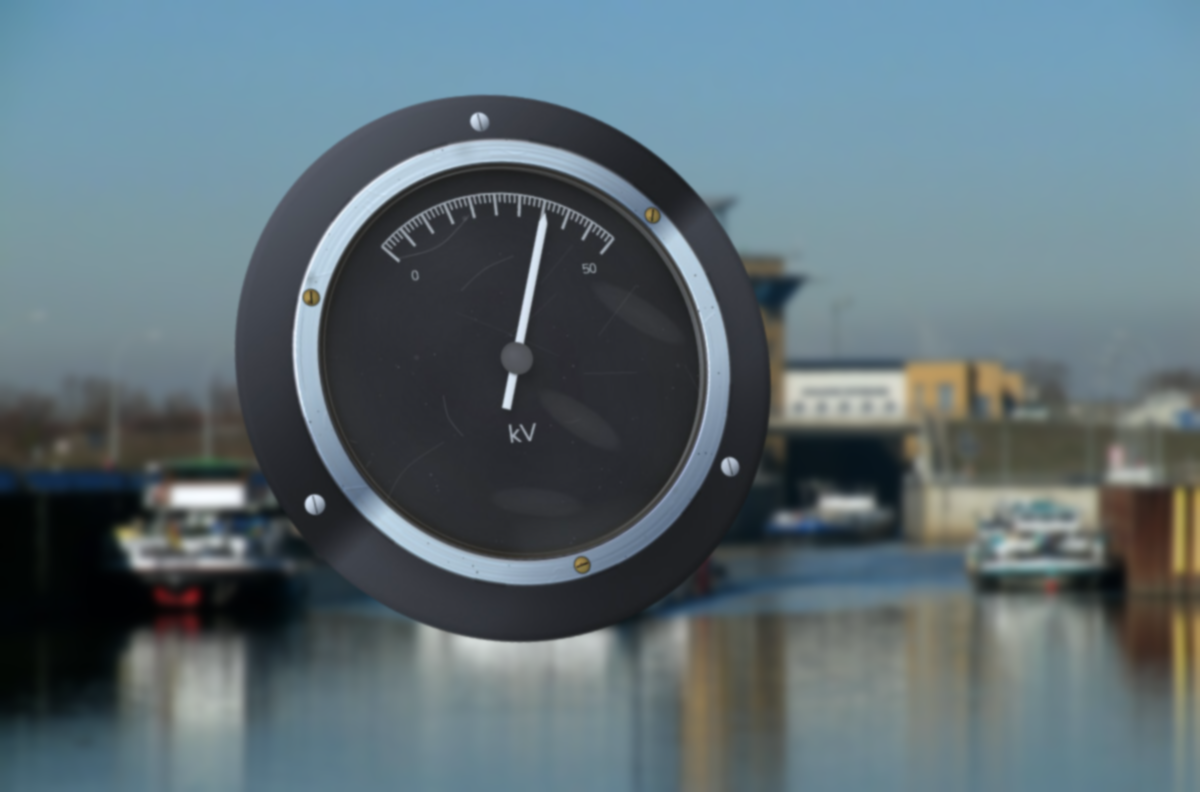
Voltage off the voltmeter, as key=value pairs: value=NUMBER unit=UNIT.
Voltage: value=35 unit=kV
